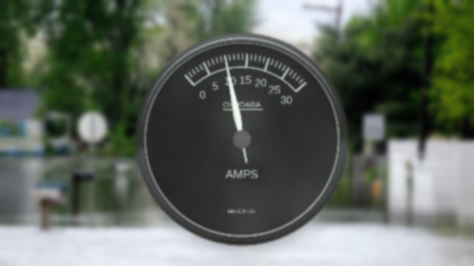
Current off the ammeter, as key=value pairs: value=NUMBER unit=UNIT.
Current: value=10 unit=A
